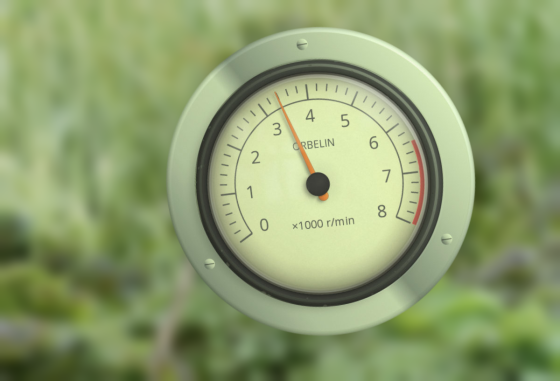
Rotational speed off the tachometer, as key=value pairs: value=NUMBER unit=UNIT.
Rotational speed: value=3400 unit=rpm
